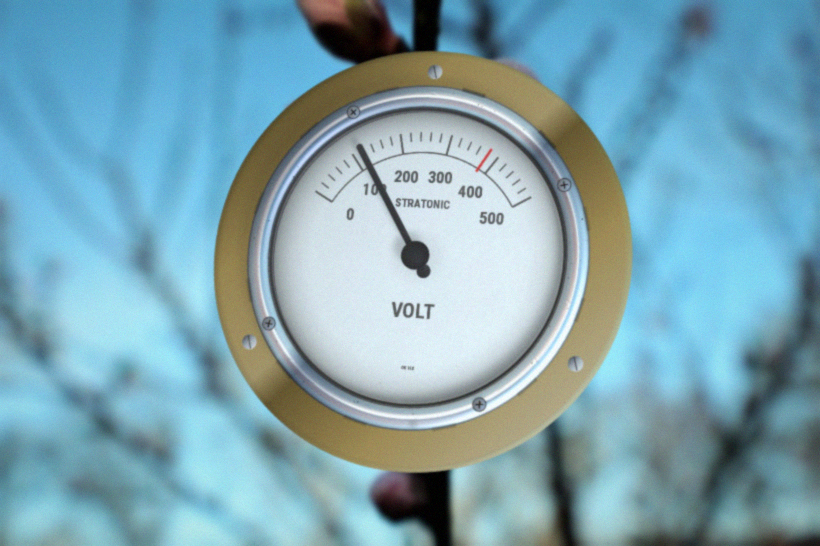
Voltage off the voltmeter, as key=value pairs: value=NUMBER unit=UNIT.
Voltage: value=120 unit=V
